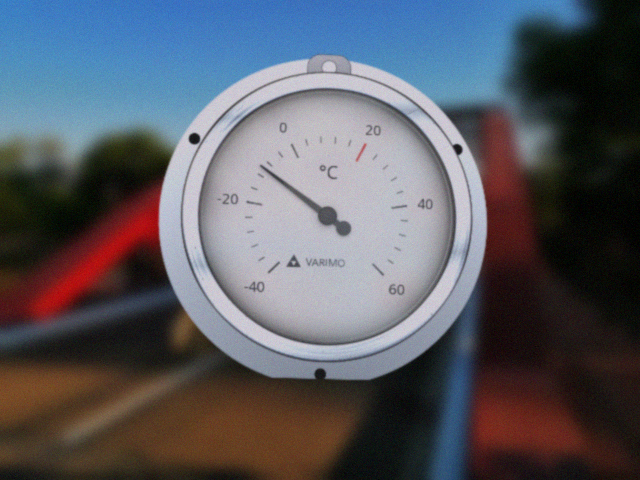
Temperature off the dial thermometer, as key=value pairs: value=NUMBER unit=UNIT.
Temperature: value=-10 unit=°C
